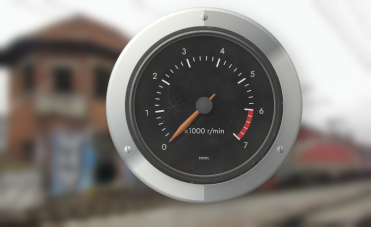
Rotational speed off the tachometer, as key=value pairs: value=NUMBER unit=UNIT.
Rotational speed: value=0 unit=rpm
